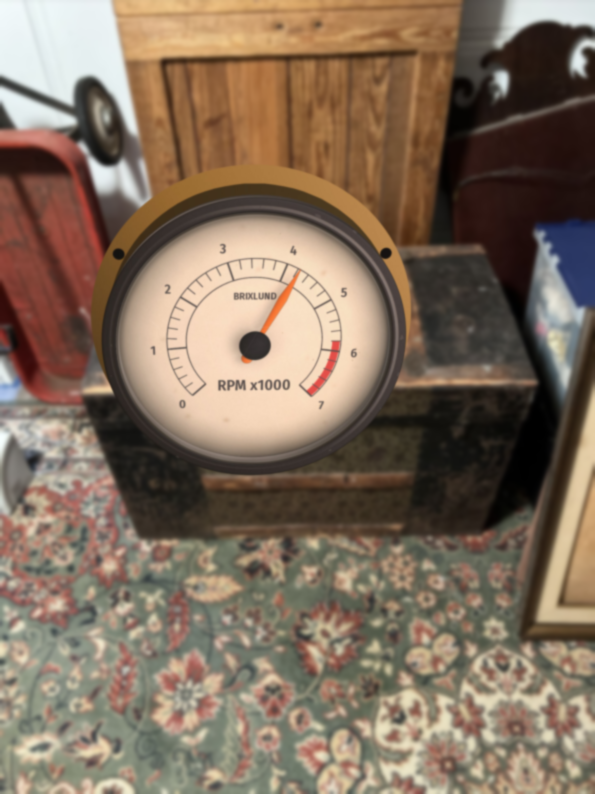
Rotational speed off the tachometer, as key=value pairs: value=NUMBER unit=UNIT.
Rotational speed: value=4200 unit=rpm
